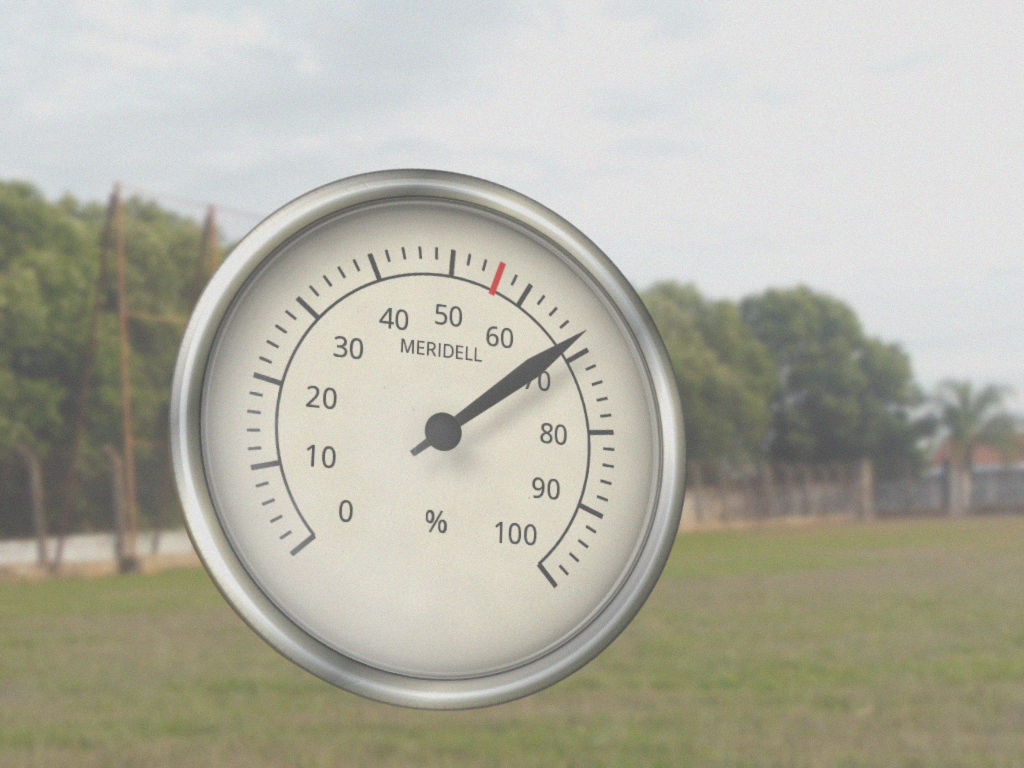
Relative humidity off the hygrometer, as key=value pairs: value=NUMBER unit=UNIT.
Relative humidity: value=68 unit=%
